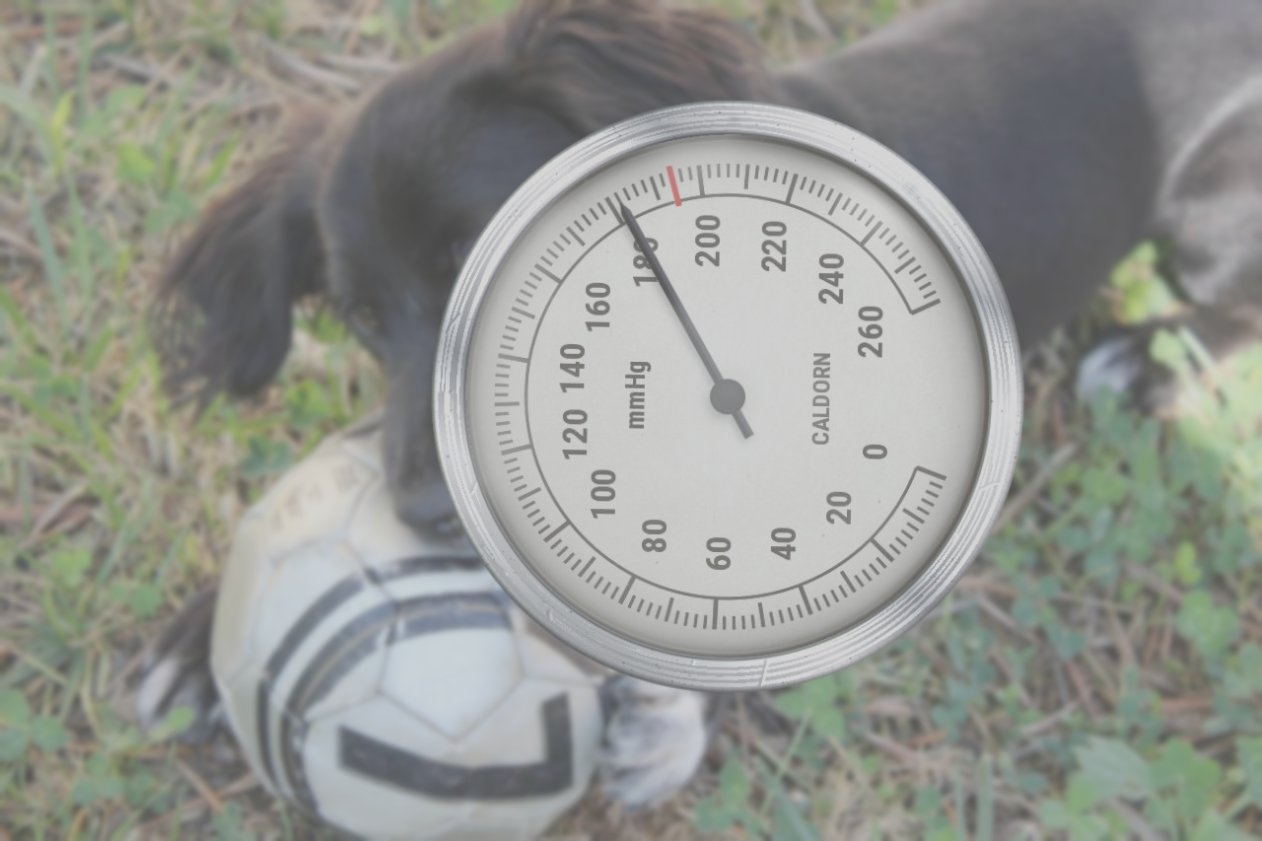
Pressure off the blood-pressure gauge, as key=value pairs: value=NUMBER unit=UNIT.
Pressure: value=182 unit=mmHg
